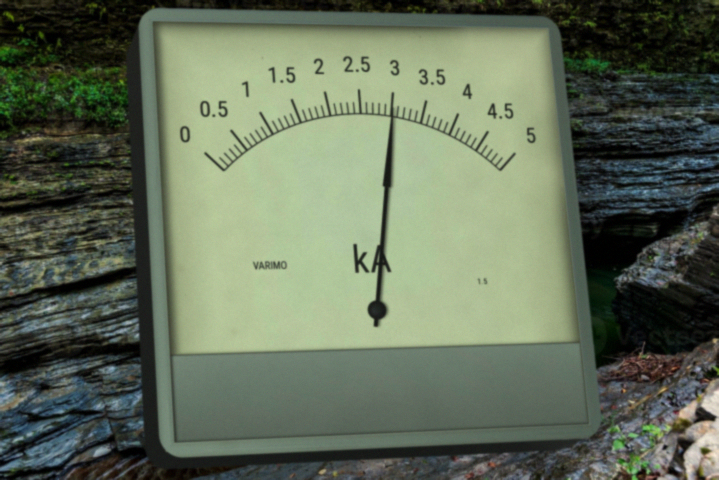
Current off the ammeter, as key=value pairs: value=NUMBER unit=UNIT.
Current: value=3 unit=kA
